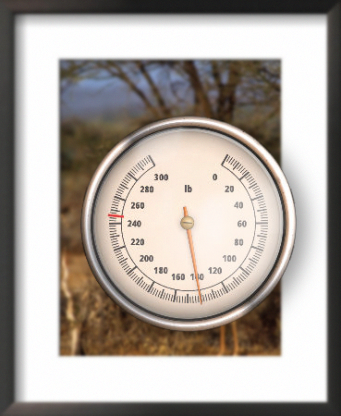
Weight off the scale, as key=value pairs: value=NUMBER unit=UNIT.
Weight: value=140 unit=lb
